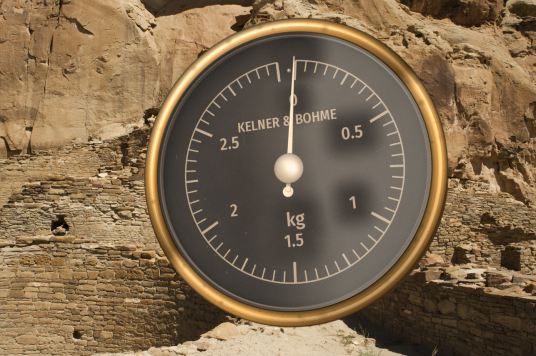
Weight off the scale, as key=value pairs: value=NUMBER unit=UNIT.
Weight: value=0 unit=kg
